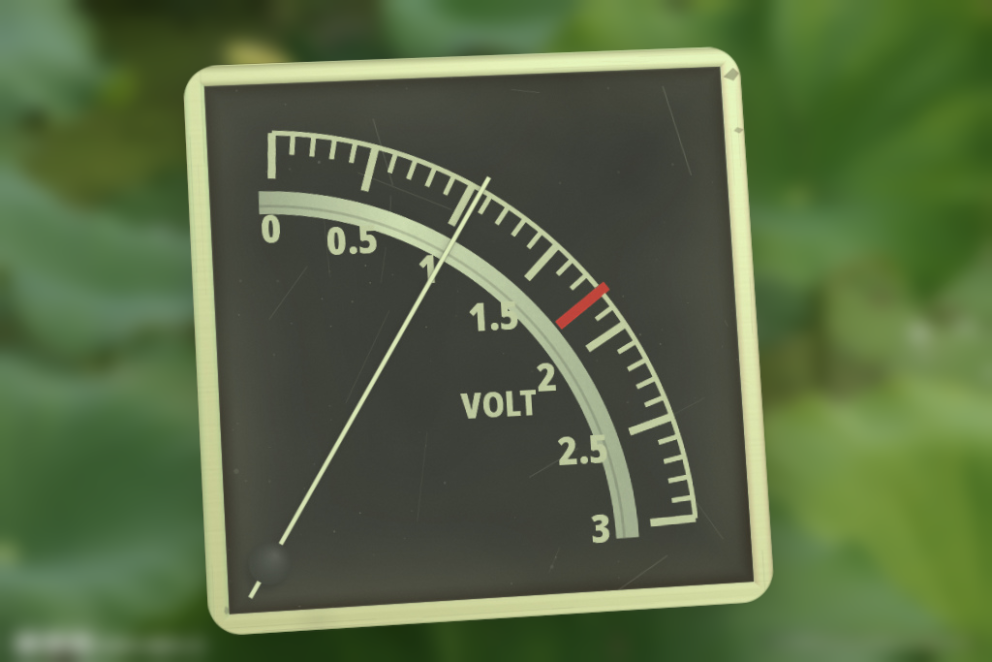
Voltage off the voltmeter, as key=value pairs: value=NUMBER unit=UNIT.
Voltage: value=1.05 unit=V
